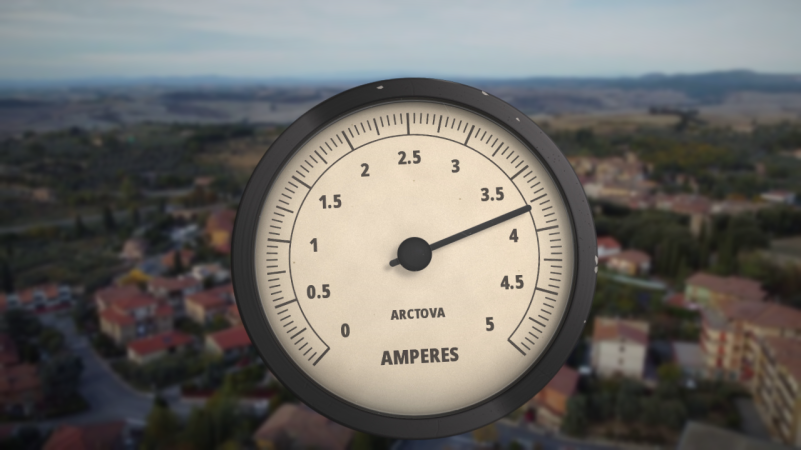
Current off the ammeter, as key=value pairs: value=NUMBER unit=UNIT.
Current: value=3.8 unit=A
